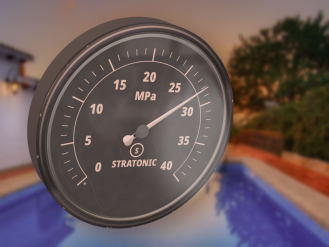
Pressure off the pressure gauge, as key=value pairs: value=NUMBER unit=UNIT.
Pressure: value=28 unit=MPa
